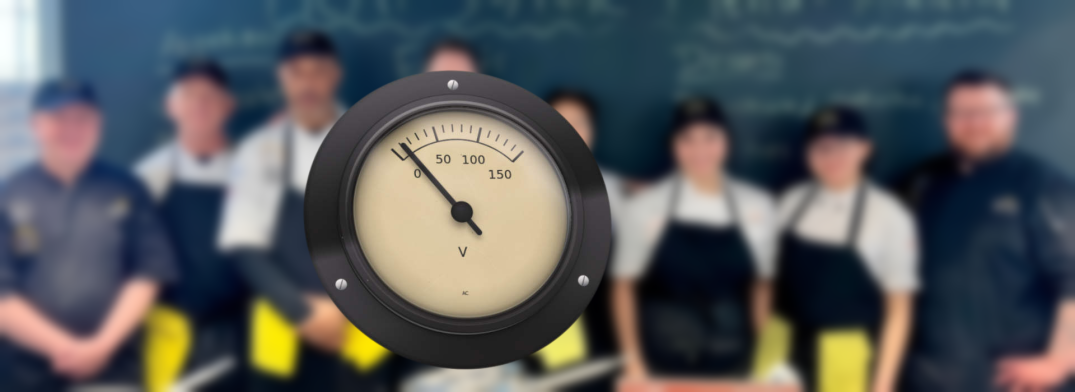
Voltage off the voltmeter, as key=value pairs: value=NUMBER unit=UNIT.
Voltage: value=10 unit=V
